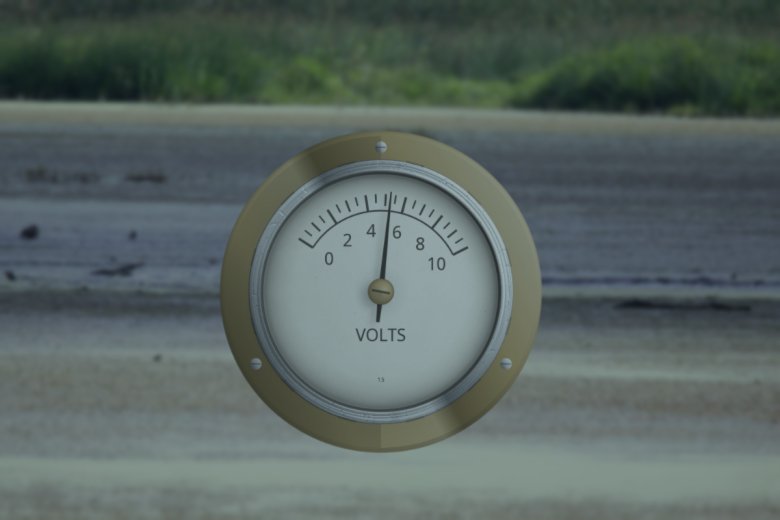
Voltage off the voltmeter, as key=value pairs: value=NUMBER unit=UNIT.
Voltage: value=5.25 unit=V
